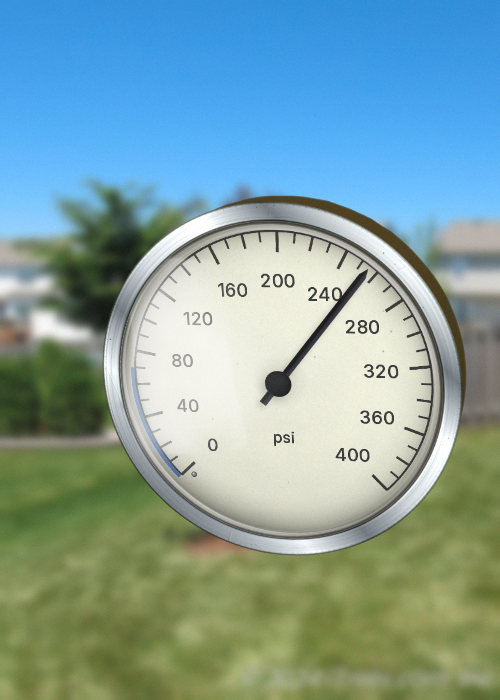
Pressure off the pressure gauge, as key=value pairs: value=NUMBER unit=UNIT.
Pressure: value=255 unit=psi
